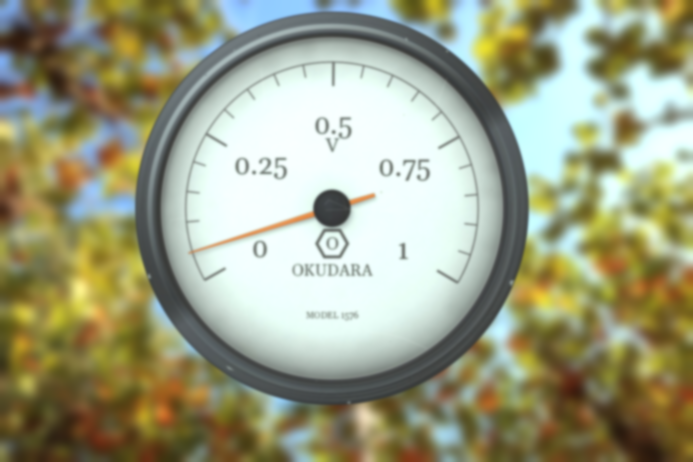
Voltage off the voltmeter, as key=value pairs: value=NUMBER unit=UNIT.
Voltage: value=0.05 unit=V
